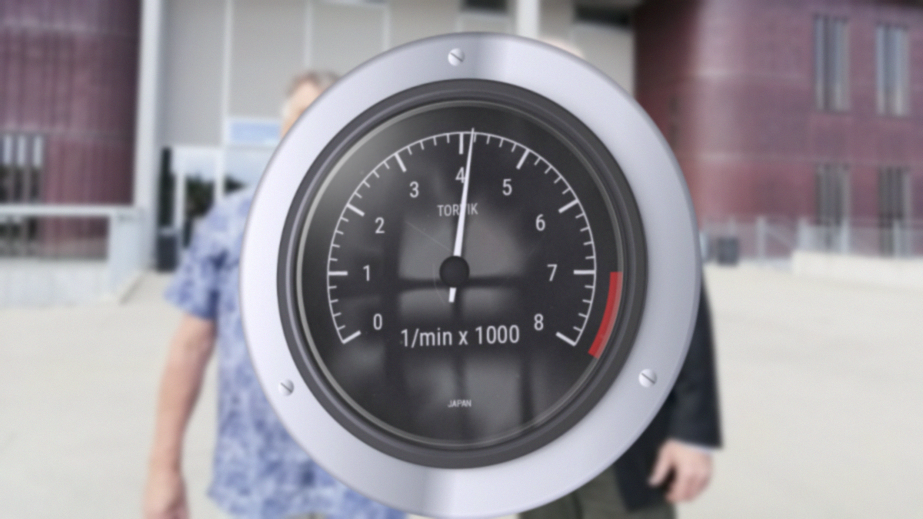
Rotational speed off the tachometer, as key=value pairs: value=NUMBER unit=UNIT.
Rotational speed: value=4200 unit=rpm
